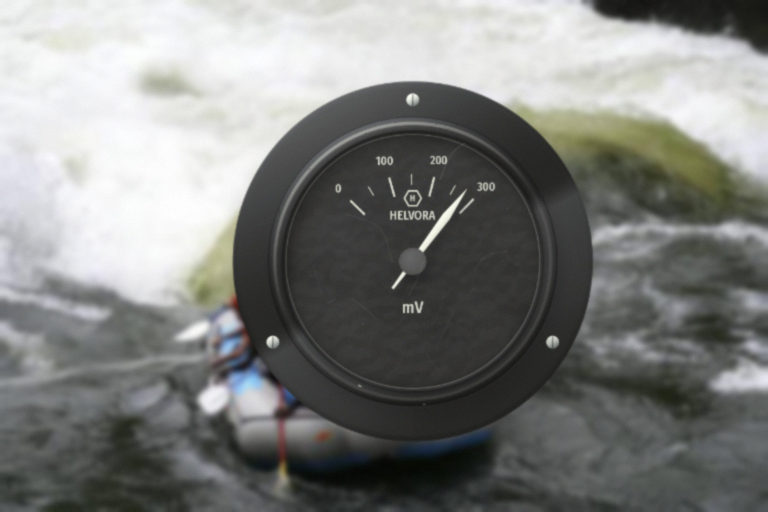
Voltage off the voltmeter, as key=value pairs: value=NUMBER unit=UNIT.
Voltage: value=275 unit=mV
